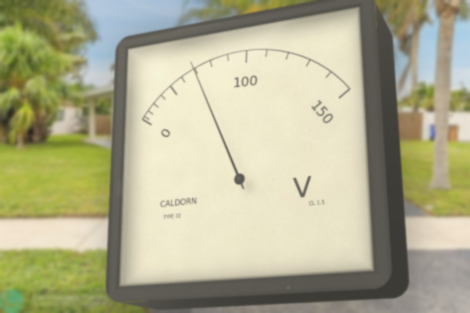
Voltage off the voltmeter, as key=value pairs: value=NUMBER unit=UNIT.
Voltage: value=70 unit=V
